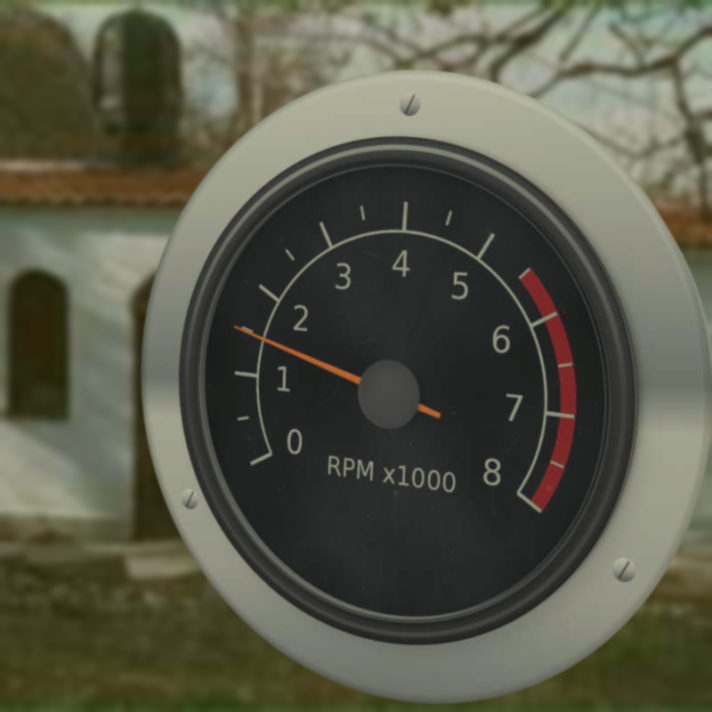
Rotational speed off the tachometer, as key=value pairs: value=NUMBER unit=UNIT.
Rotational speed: value=1500 unit=rpm
